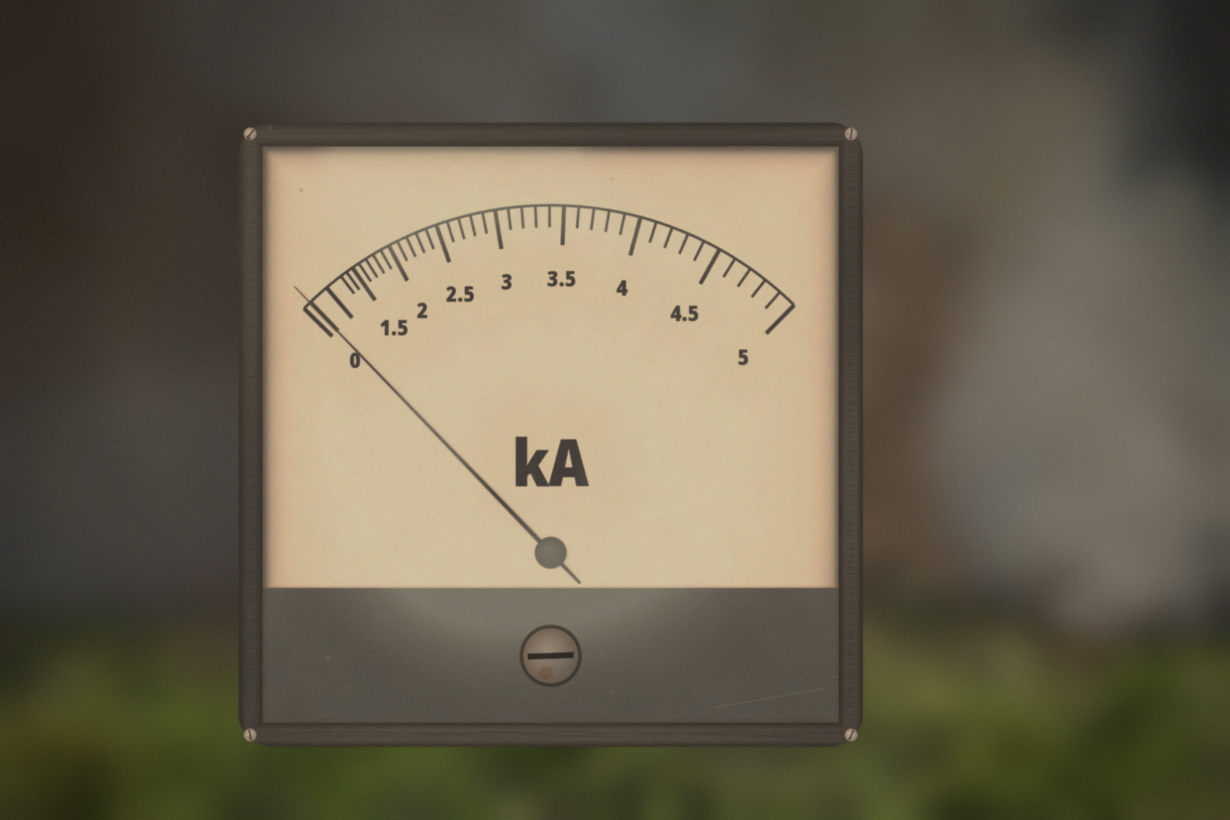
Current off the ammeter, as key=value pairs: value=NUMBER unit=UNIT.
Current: value=0.5 unit=kA
